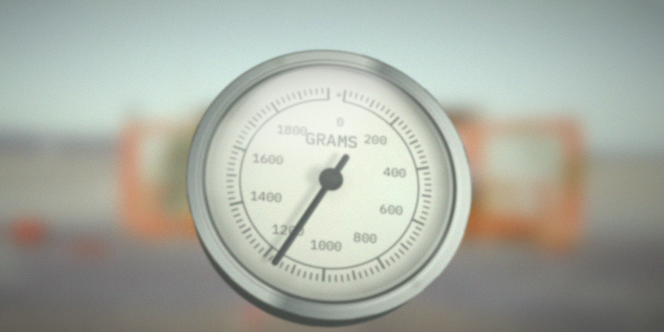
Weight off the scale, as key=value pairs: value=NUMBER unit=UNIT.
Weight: value=1160 unit=g
